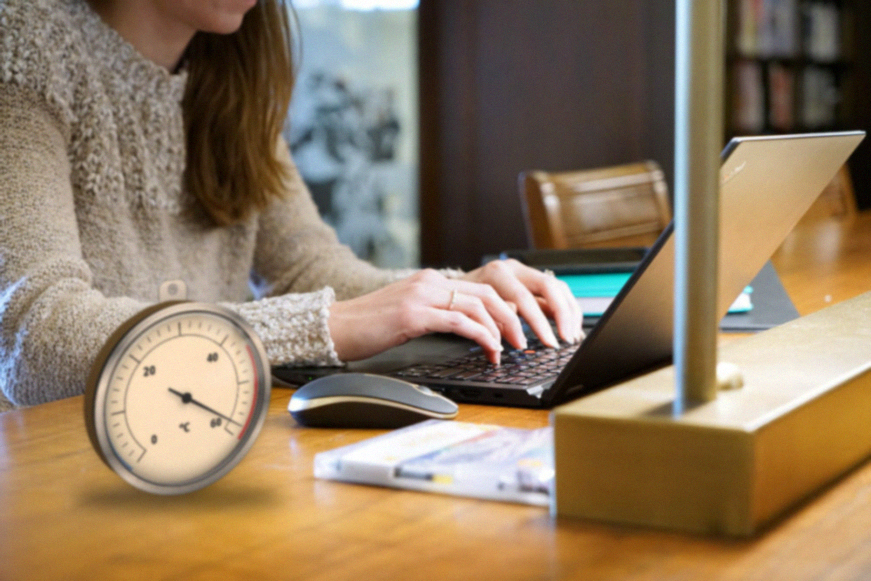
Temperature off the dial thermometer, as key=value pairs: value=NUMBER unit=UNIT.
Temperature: value=58 unit=°C
